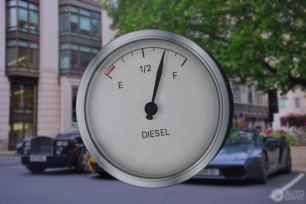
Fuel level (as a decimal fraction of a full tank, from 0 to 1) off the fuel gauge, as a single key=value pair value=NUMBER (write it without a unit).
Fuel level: value=0.75
